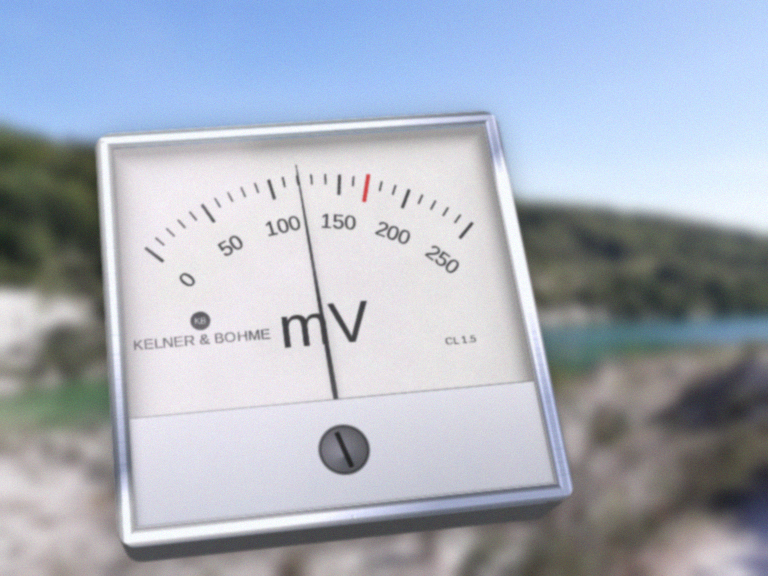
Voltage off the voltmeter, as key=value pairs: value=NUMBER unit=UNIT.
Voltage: value=120 unit=mV
